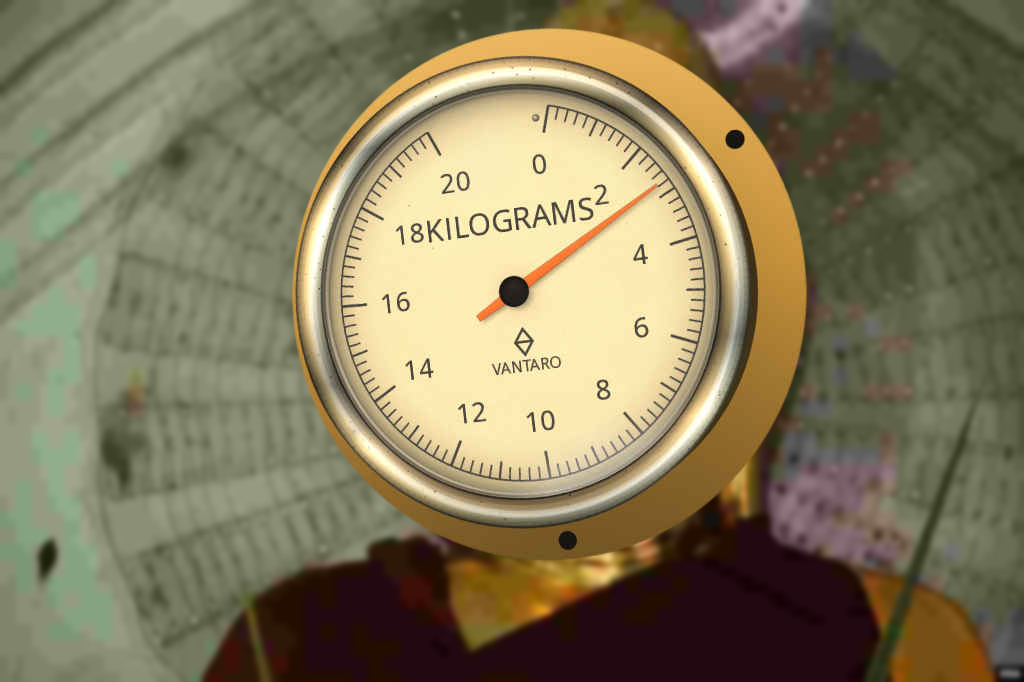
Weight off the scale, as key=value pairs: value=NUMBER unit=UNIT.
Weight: value=2.8 unit=kg
